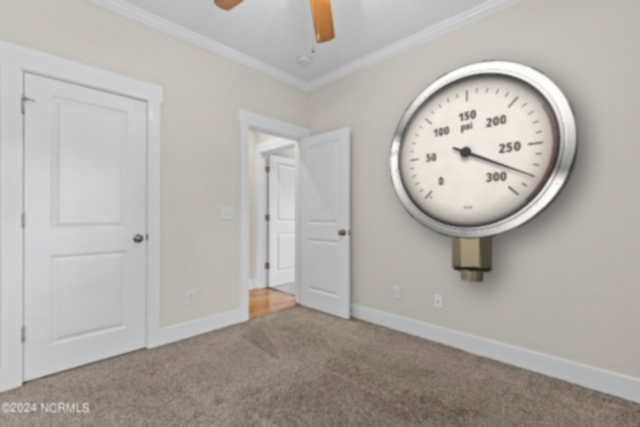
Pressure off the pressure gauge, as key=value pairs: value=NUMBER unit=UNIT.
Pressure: value=280 unit=psi
